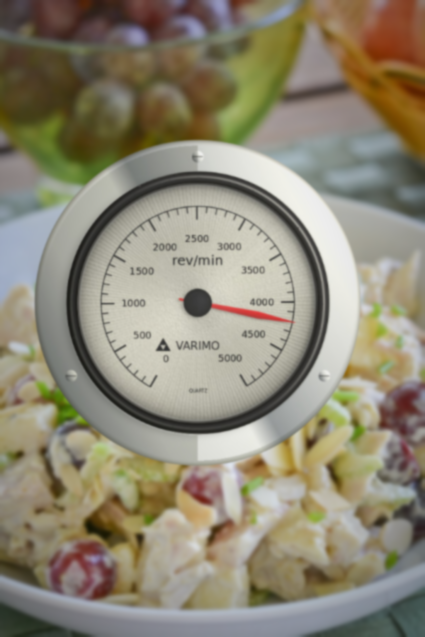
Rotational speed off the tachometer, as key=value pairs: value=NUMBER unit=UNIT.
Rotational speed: value=4200 unit=rpm
